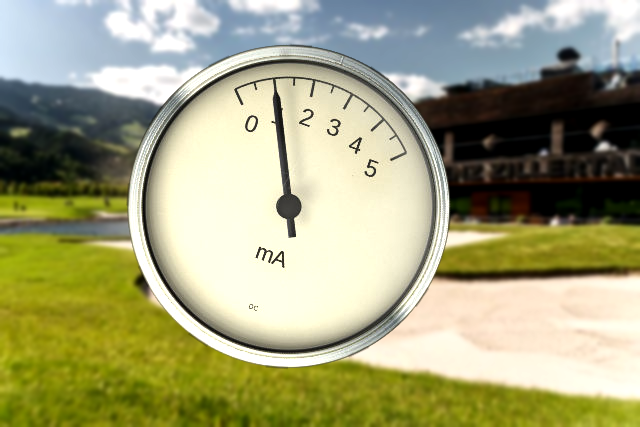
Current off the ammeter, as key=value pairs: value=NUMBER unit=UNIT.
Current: value=1 unit=mA
